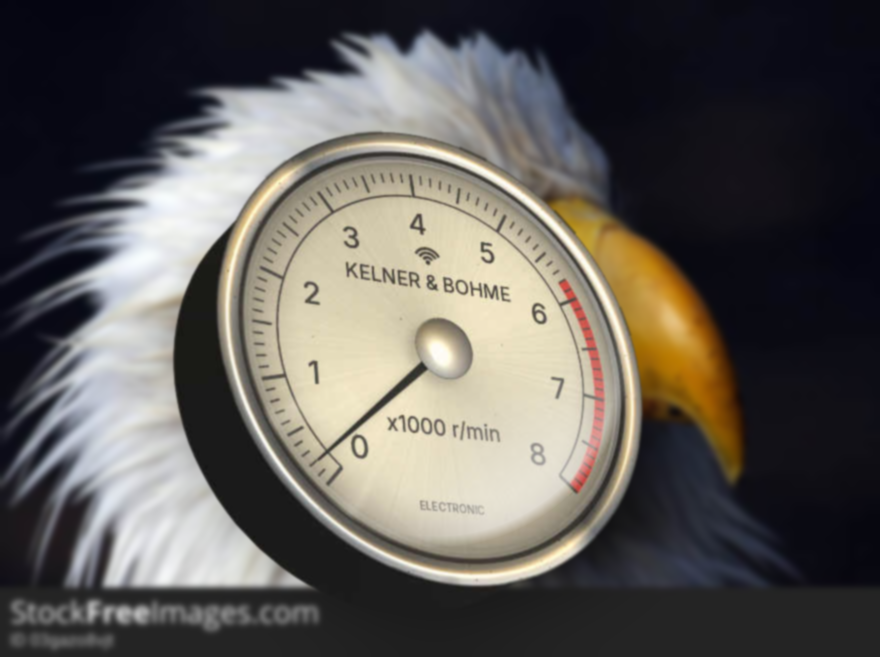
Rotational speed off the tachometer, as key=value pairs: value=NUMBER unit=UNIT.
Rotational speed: value=200 unit=rpm
